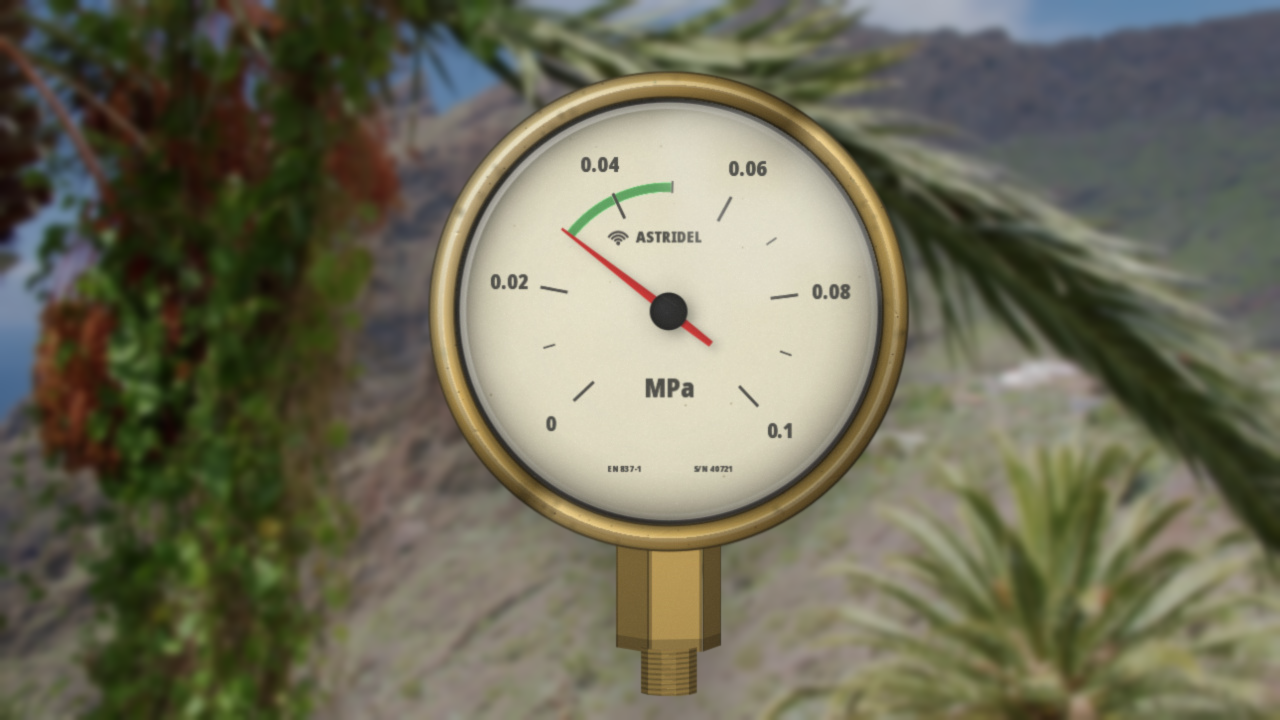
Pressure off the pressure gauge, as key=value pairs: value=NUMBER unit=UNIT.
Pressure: value=0.03 unit=MPa
